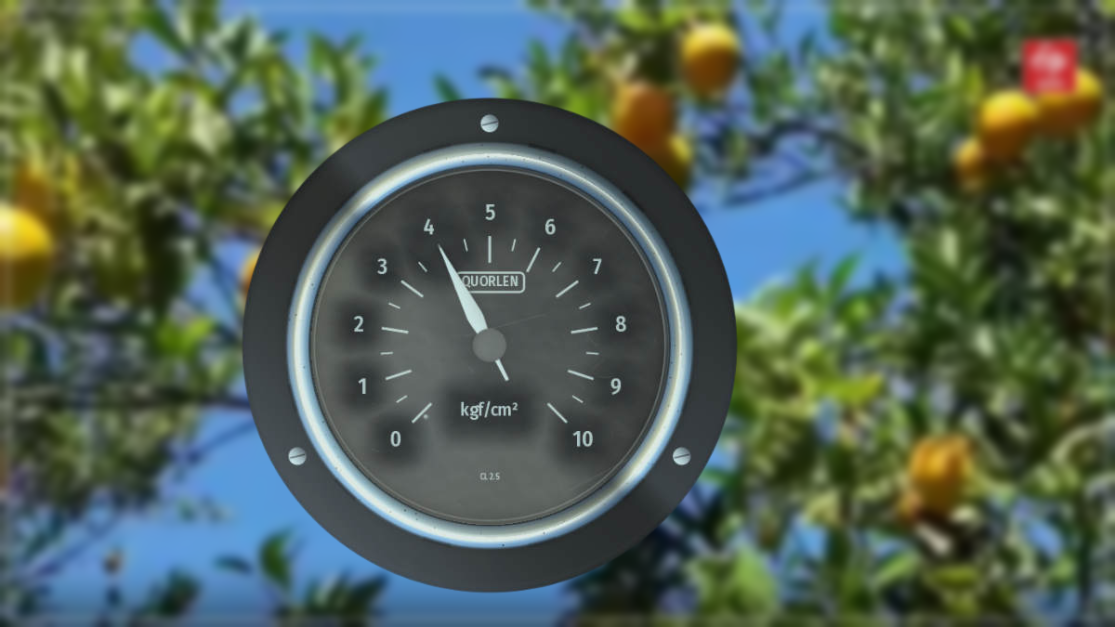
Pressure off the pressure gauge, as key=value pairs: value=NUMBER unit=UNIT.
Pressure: value=4 unit=kg/cm²
